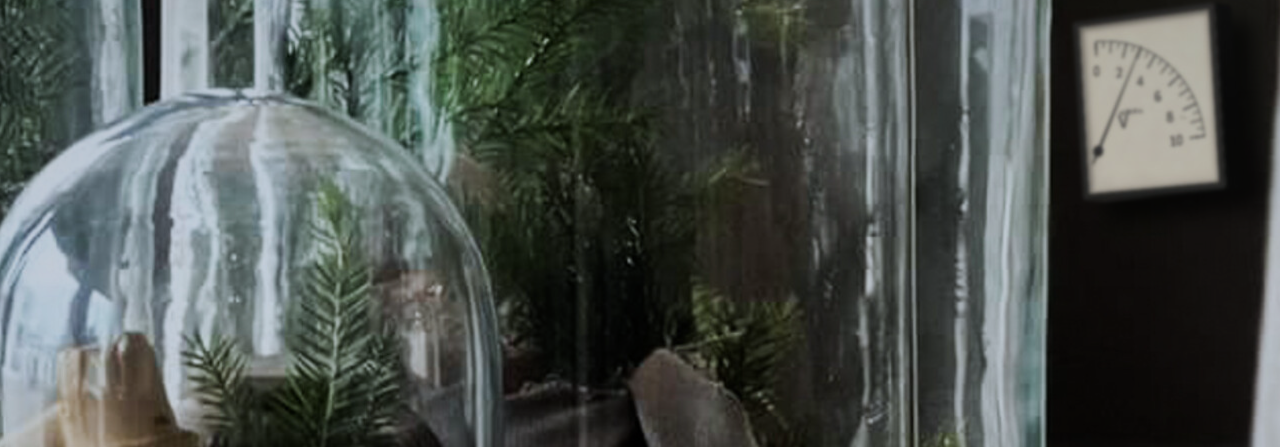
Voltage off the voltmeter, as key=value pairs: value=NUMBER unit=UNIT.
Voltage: value=3 unit=V
